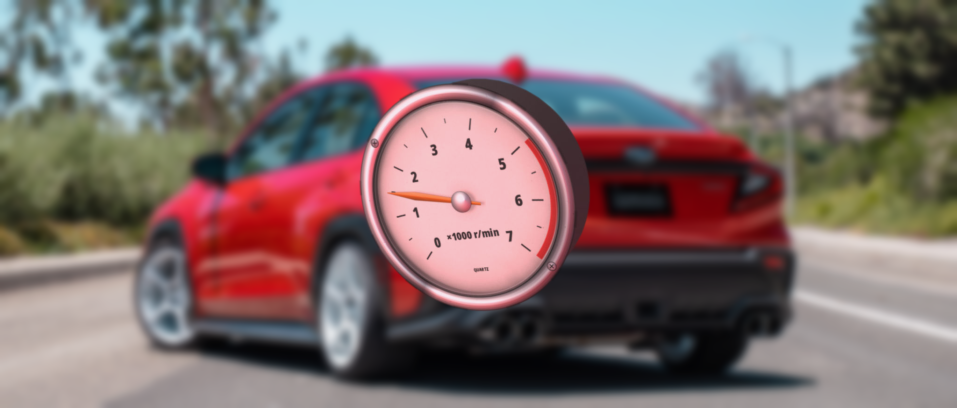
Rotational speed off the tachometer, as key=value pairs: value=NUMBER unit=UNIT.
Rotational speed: value=1500 unit=rpm
